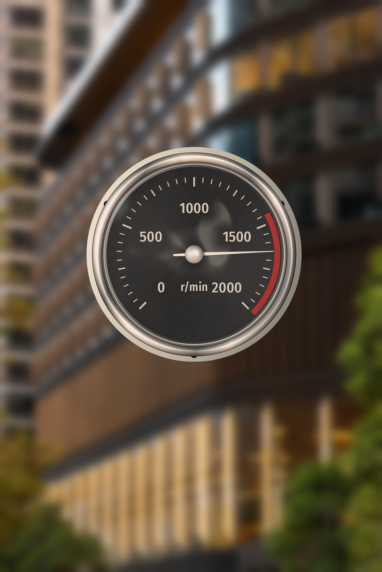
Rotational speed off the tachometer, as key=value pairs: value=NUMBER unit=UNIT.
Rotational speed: value=1650 unit=rpm
